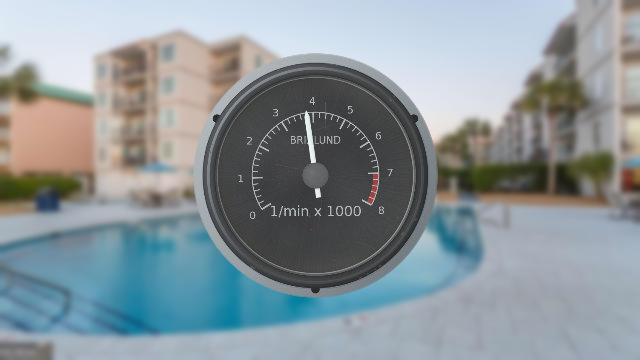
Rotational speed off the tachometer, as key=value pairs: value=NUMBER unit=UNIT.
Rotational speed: value=3800 unit=rpm
